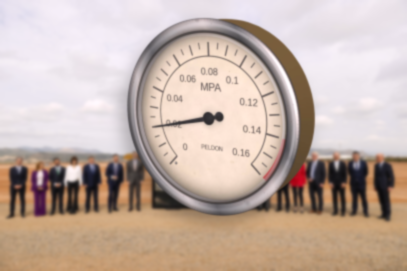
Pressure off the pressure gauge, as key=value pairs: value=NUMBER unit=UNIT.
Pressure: value=0.02 unit=MPa
